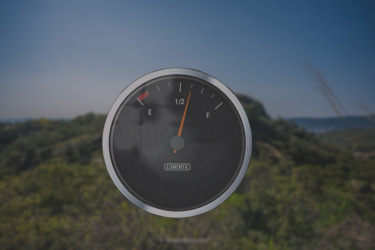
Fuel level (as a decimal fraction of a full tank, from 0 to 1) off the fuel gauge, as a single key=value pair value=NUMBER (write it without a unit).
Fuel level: value=0.625
